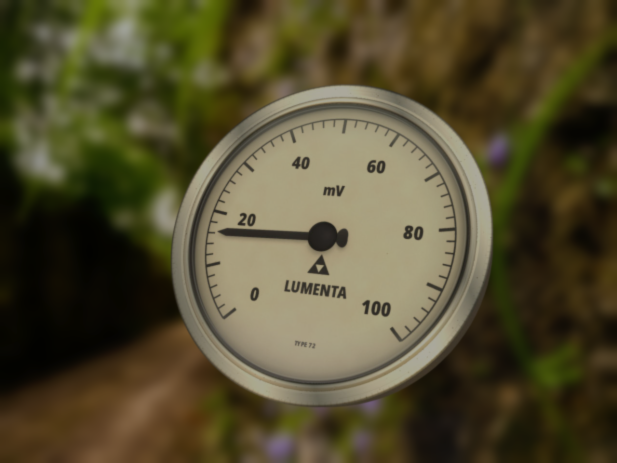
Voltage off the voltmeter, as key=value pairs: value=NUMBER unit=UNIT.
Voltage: value=16 unit=mV
